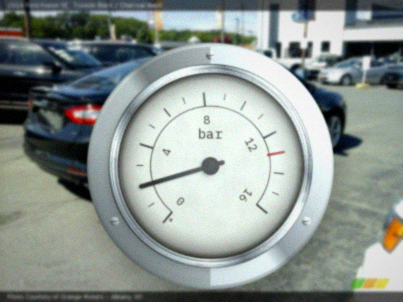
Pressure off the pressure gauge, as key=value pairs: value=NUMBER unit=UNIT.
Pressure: value=2 unit=bar
